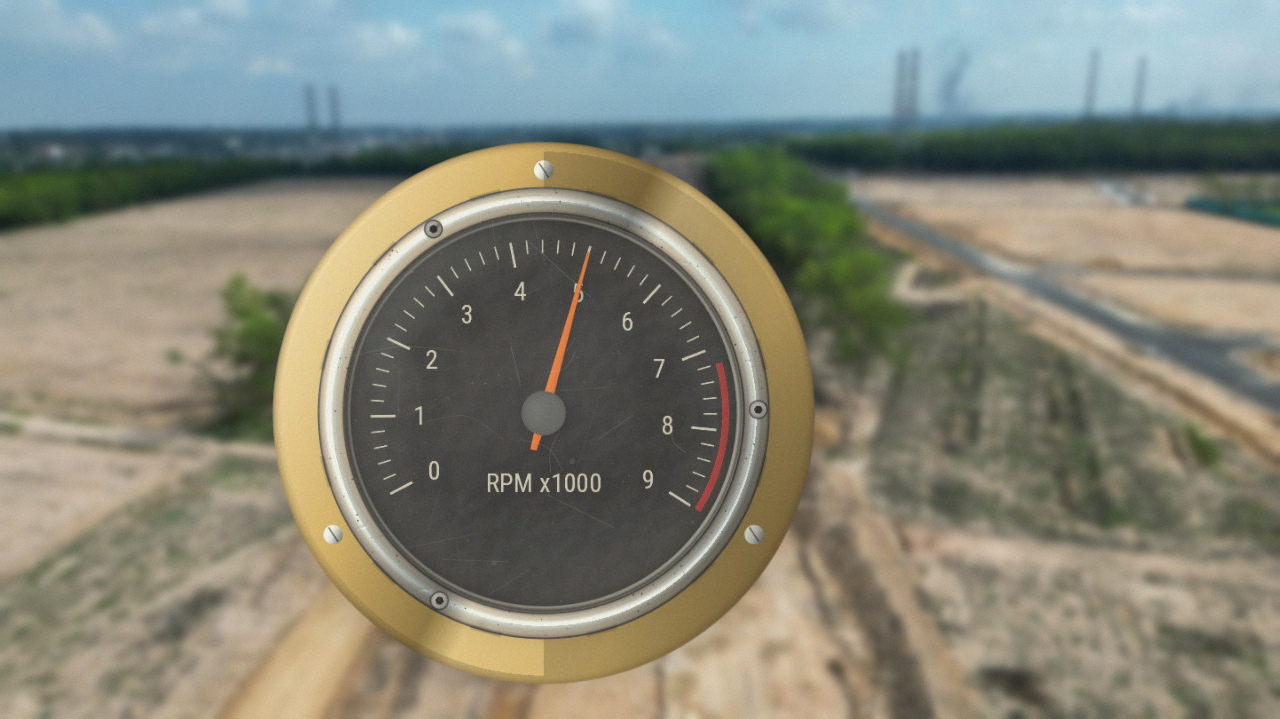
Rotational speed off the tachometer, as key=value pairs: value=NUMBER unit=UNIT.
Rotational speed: value=5000 unit=rpm
